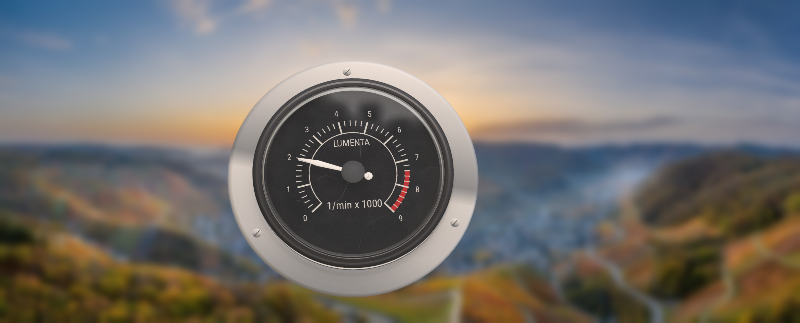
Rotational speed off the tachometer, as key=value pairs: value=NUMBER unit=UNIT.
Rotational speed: value=2000 unit=rpm
